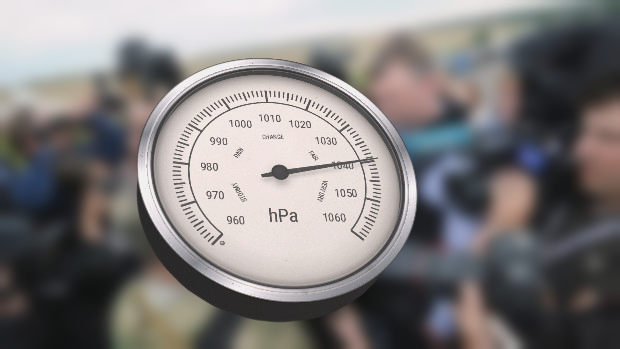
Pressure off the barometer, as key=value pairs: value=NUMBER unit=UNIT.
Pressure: value=1040 unit=hPa
